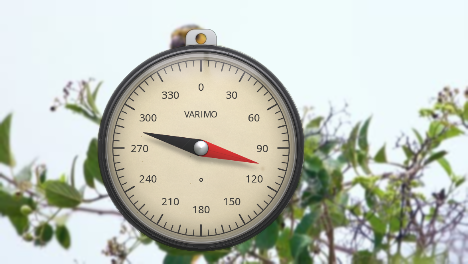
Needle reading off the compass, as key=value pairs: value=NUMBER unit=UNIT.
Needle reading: value=105 unit=°
